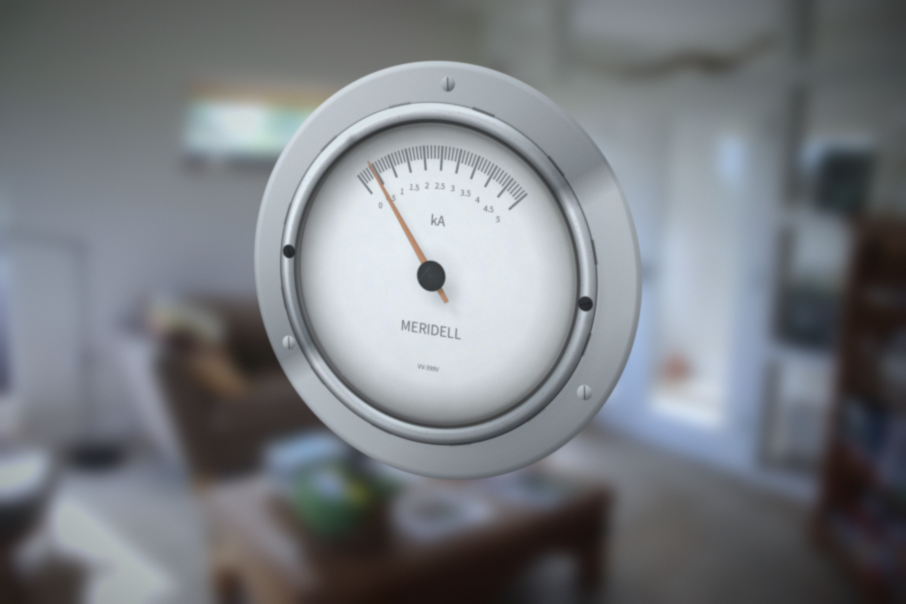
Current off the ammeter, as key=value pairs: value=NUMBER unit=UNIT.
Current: value=0.5 unit=kA
